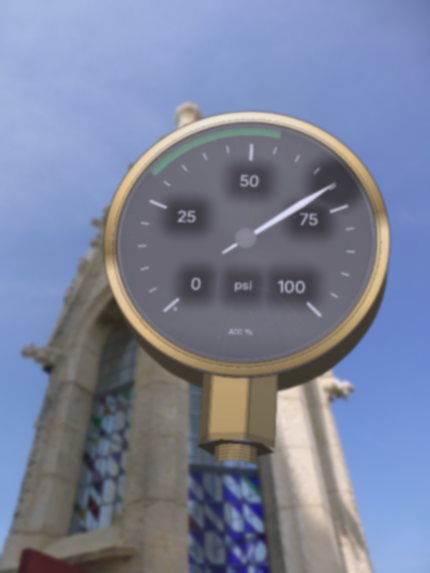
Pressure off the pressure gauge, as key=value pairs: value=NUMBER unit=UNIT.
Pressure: value=70 unit=psi
